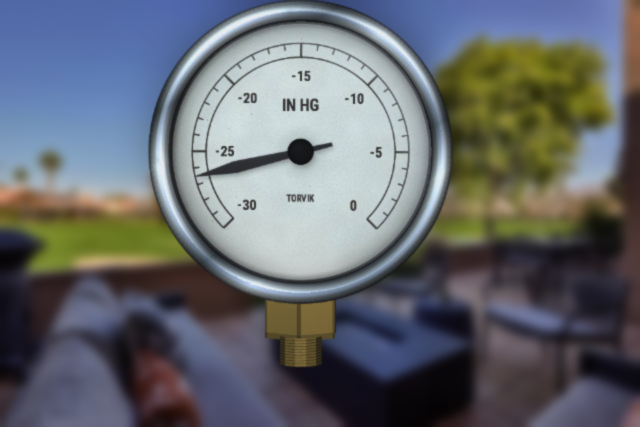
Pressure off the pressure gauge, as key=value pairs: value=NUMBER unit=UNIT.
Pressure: value=-26.5 unit=inHg
